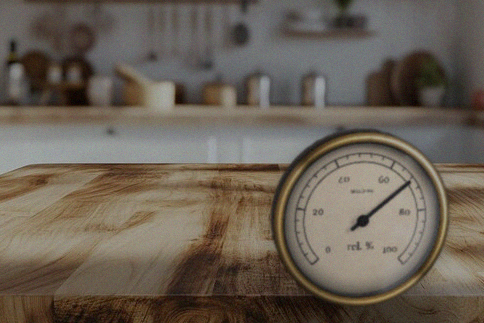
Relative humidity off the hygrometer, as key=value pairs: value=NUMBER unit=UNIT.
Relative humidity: value=68 unit=%
